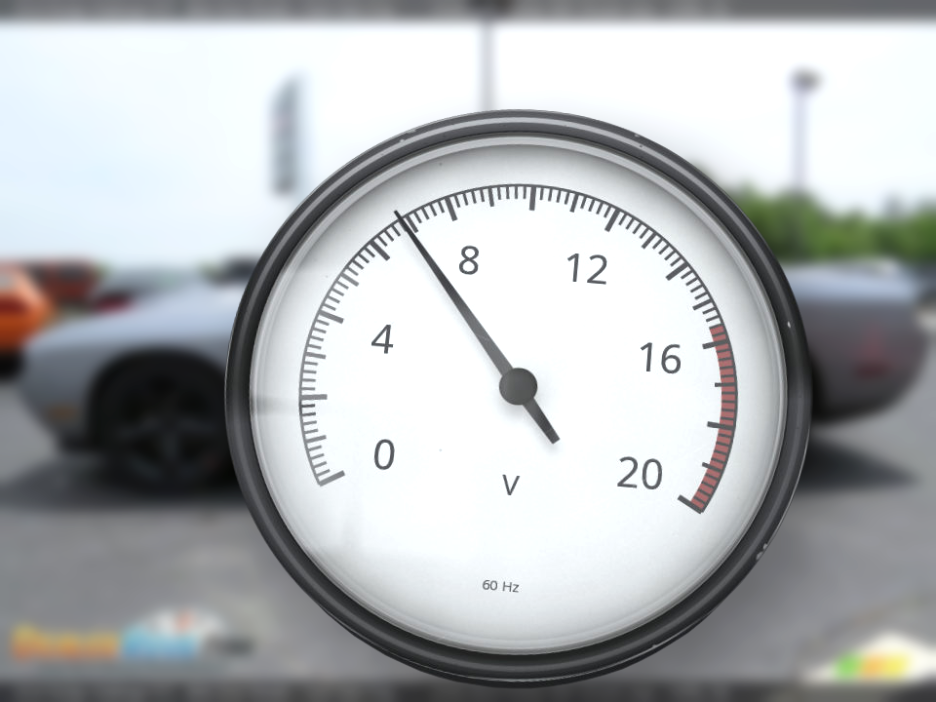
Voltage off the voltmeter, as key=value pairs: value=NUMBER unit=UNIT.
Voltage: value=6.8 unit=V
